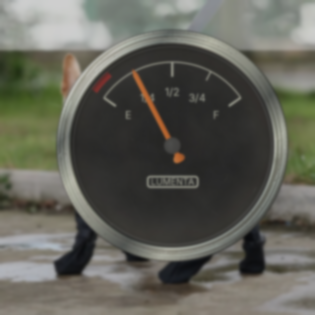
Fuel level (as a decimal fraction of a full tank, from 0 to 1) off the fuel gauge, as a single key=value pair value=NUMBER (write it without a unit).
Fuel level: value=0.25
